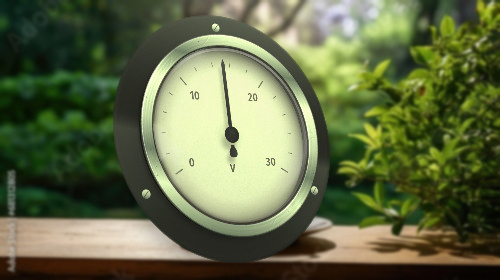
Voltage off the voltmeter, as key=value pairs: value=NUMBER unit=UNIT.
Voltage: value=15 unit=V
